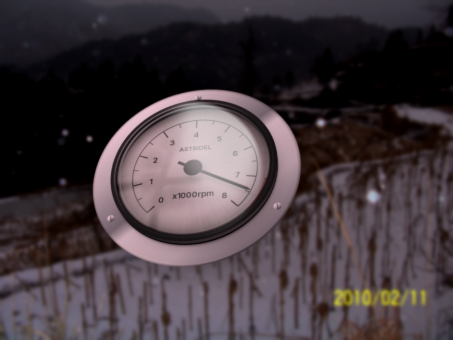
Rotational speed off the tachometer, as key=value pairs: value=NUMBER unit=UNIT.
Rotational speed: value=7500 unit=rpm
